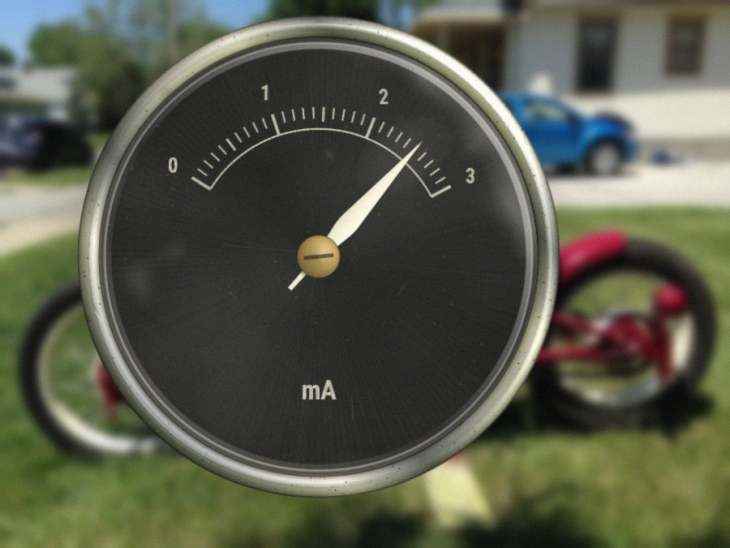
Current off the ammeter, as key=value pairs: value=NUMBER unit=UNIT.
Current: value=2.5 unit=mA
